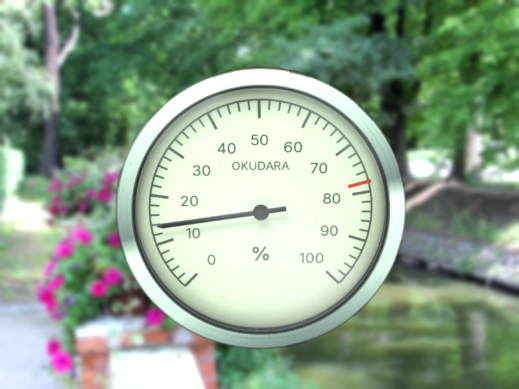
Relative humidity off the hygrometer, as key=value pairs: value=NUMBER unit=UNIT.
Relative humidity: value=14 unit=%
